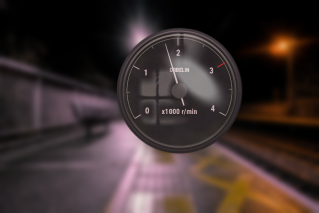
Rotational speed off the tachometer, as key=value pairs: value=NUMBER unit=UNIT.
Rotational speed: value=1750 unit=rpm
